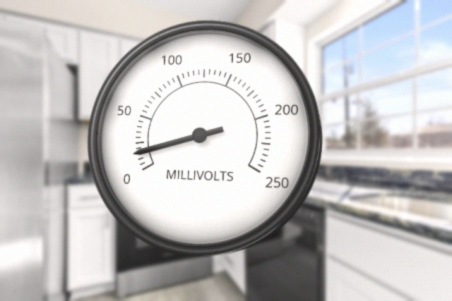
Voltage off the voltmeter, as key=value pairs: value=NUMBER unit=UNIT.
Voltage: value=15 unit=mV
